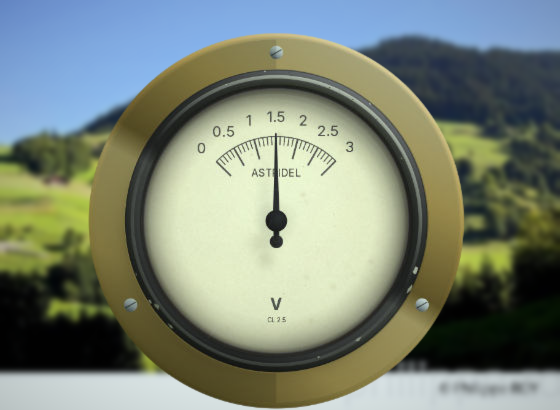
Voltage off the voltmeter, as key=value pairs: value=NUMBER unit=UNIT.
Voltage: value=1.5 unit=V
